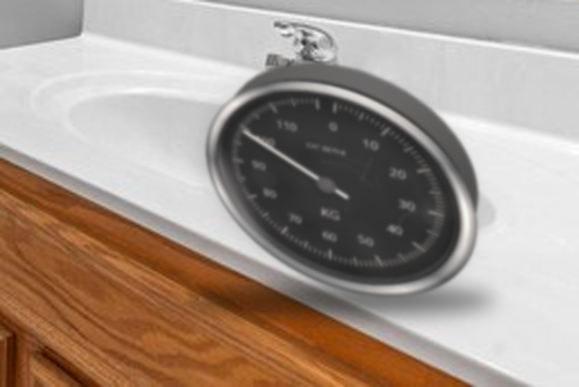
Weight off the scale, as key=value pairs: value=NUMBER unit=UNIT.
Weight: value=100 unit=kg
